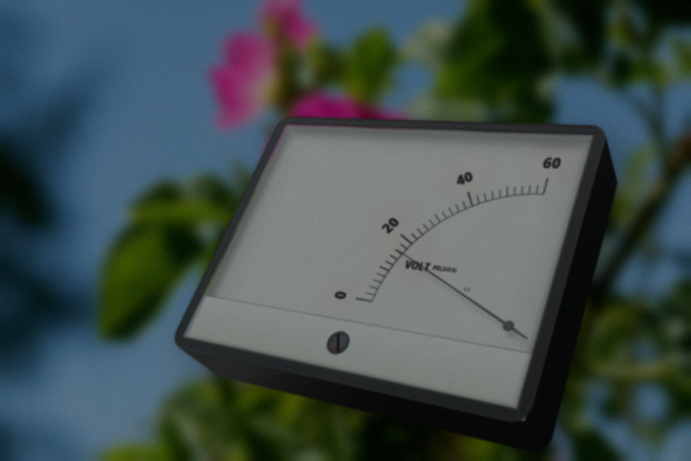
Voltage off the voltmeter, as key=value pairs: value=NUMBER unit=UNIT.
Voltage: value=16 unit=V
